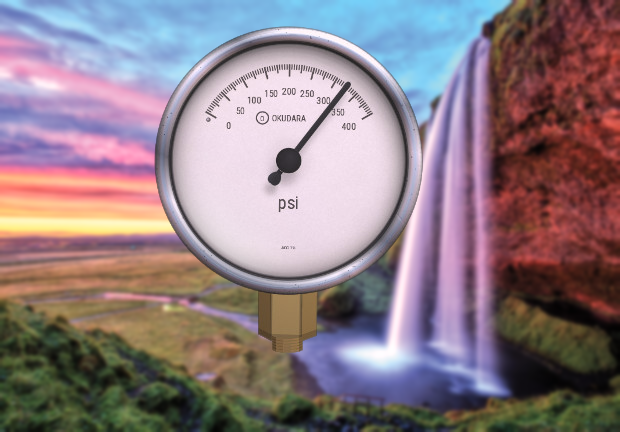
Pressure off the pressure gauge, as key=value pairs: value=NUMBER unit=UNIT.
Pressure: value=325 unit=psi
